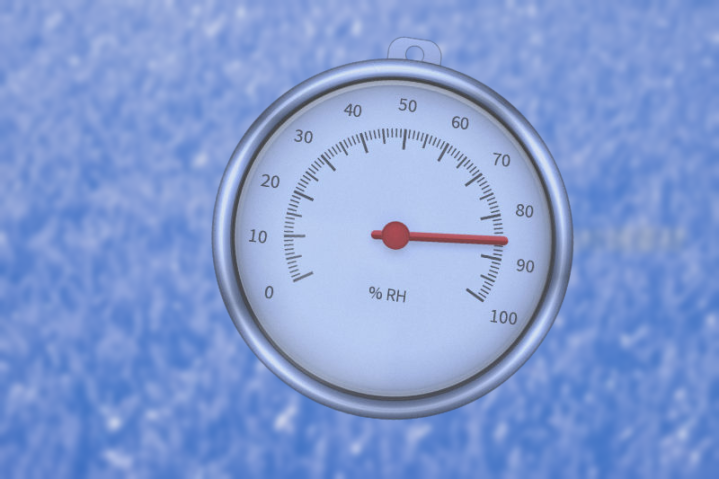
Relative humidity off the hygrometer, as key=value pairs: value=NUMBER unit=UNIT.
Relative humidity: value=86 unit=%
